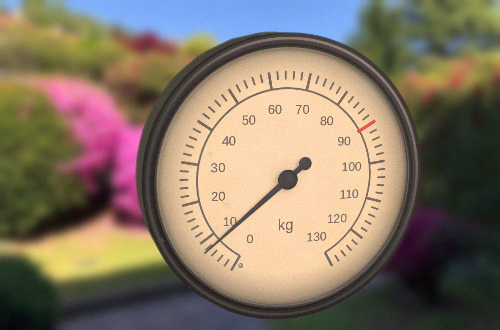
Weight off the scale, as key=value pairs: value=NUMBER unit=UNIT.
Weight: value=8 unit=kg
